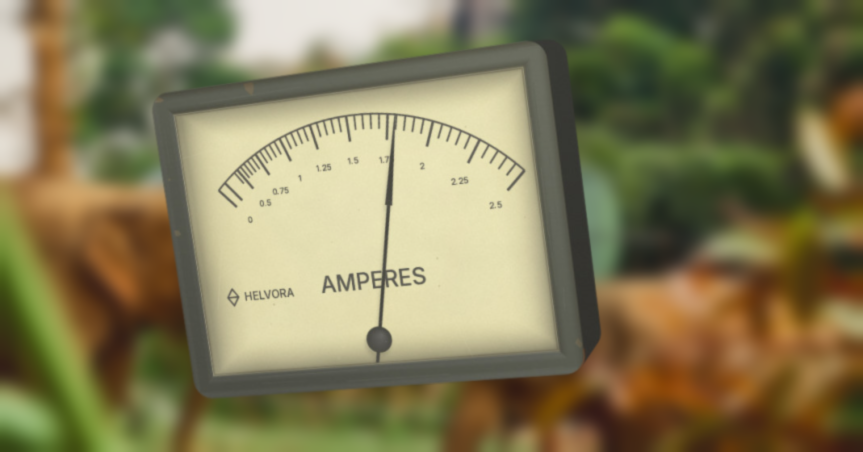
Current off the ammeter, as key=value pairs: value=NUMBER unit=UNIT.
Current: value=1.8 unit=A
